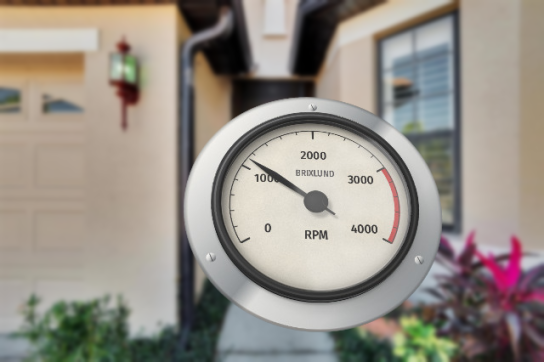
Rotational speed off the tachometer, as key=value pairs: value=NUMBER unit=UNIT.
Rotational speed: value=1100 unit=rpm
